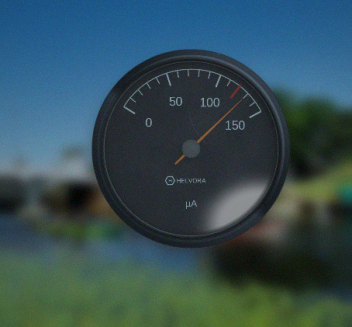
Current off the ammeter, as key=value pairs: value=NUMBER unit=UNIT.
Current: value=130 unit=µA
